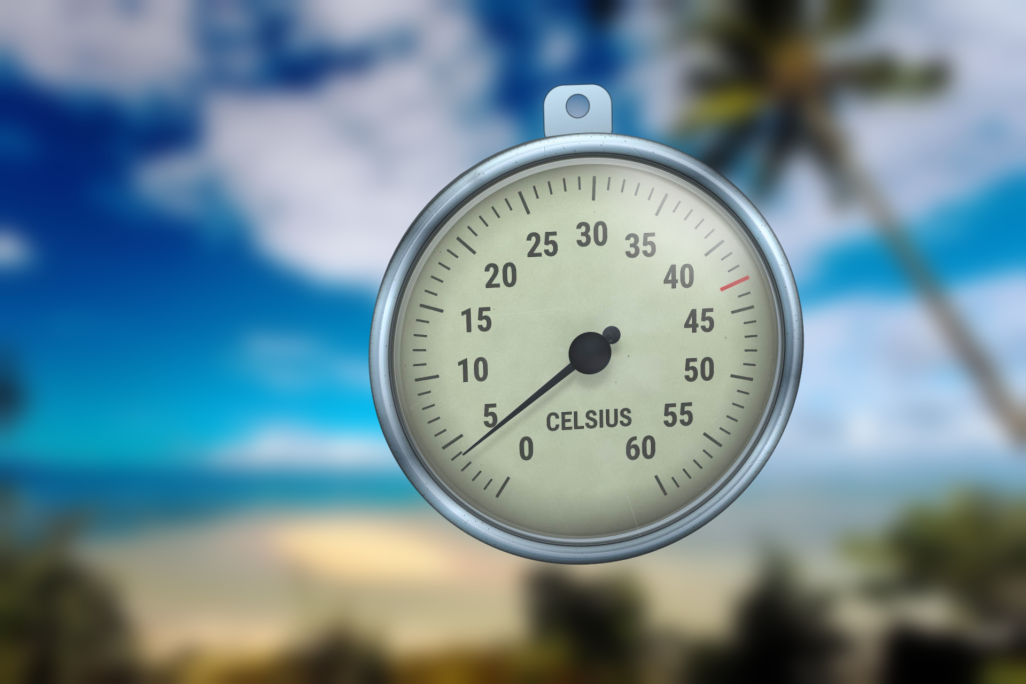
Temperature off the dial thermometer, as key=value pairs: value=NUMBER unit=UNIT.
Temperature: value=4 unit=°C
